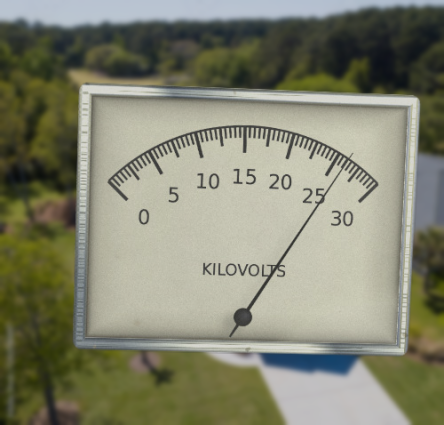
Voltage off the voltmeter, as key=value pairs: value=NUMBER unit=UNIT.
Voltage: value=26 unit=kV
